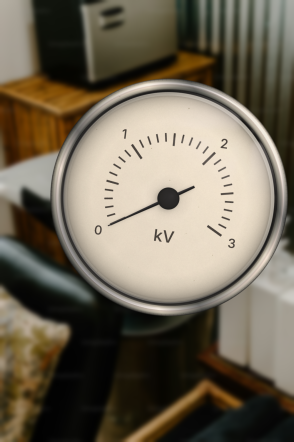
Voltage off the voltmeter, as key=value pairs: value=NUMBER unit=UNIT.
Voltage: value=0 unit=kV
